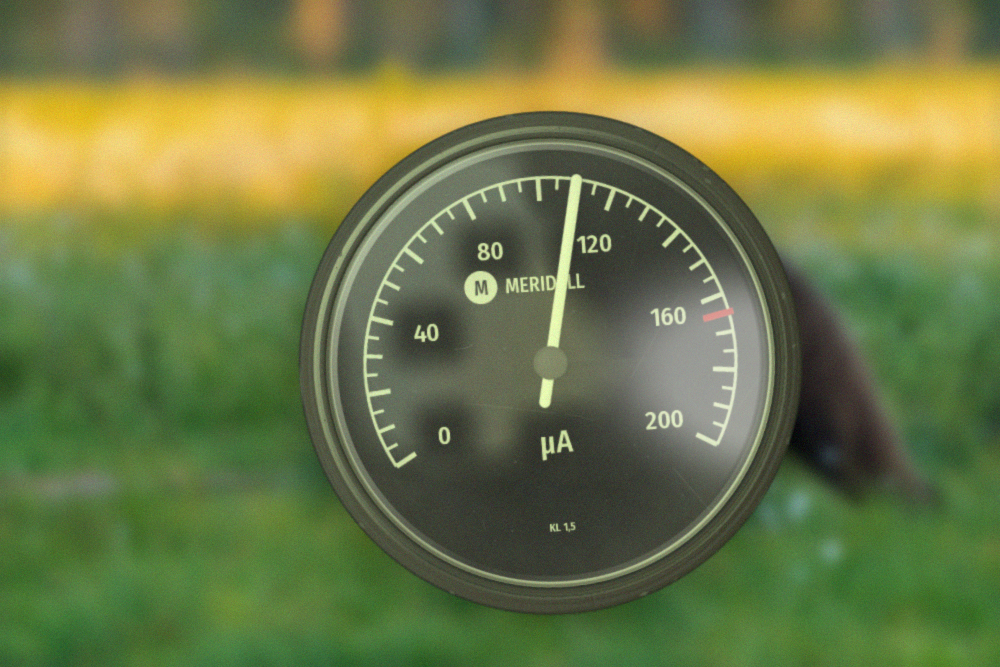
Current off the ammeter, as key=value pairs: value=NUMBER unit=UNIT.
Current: value=110 unit=µA
